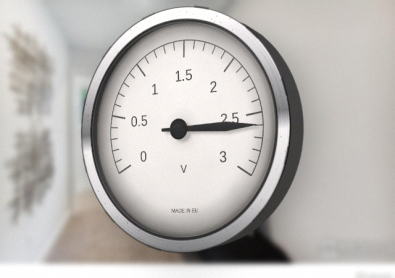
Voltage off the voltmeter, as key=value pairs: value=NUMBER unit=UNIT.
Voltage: value=2.6 unit=V
